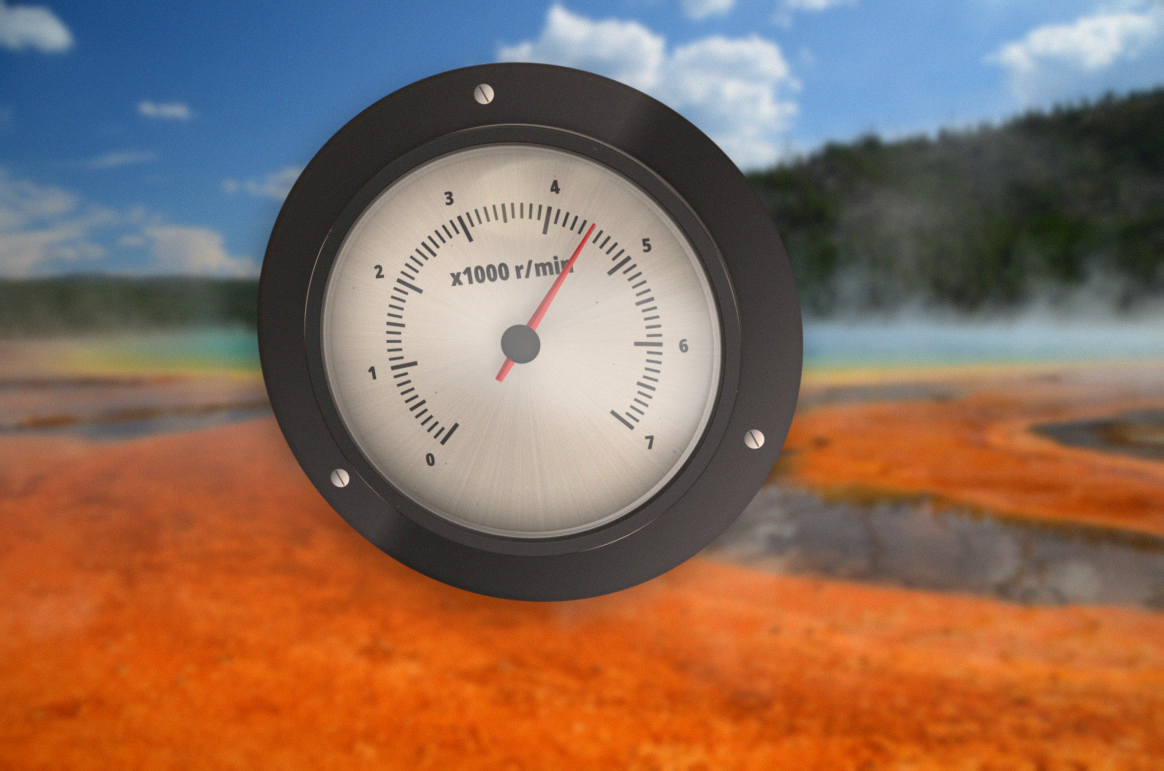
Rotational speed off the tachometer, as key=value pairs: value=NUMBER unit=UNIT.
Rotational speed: value=4500 unit=rpm
